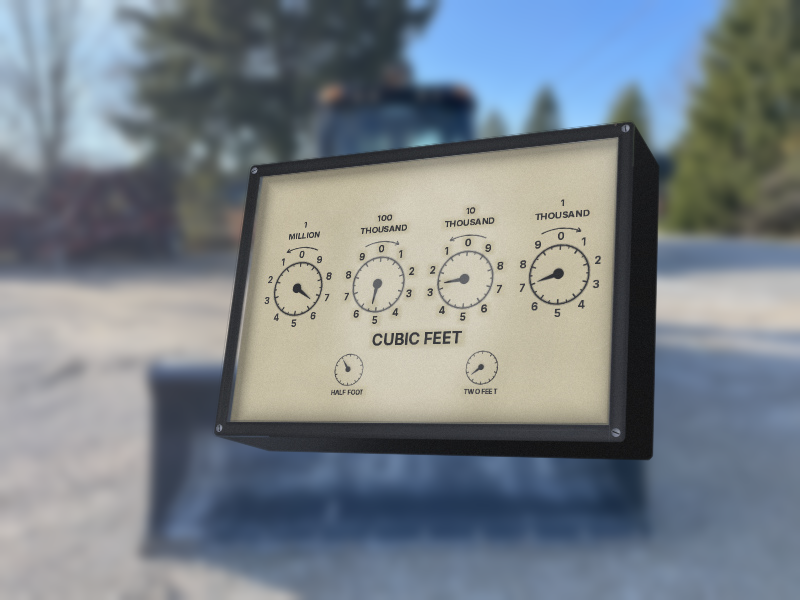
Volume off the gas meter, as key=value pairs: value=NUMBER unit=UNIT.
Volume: value=652700 unit=ft³
